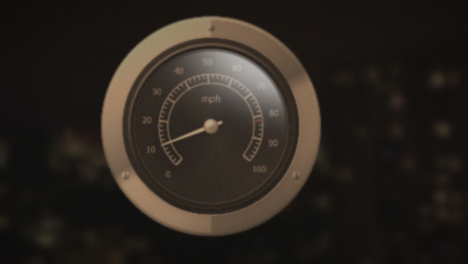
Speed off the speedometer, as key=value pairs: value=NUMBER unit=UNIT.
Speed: value=10 unit=mph
